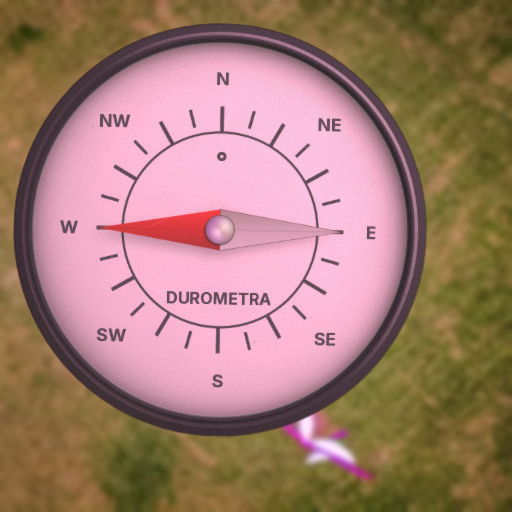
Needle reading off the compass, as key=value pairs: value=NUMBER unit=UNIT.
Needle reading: value=270 unit=°
